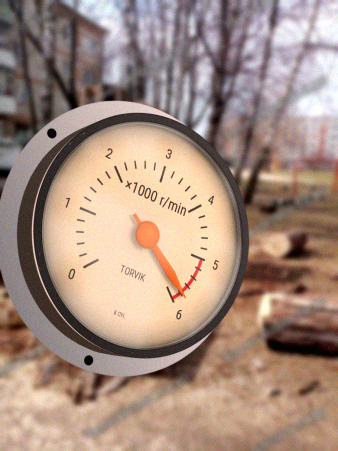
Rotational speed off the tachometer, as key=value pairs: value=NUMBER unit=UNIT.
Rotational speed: value=5800 unit=rpm
